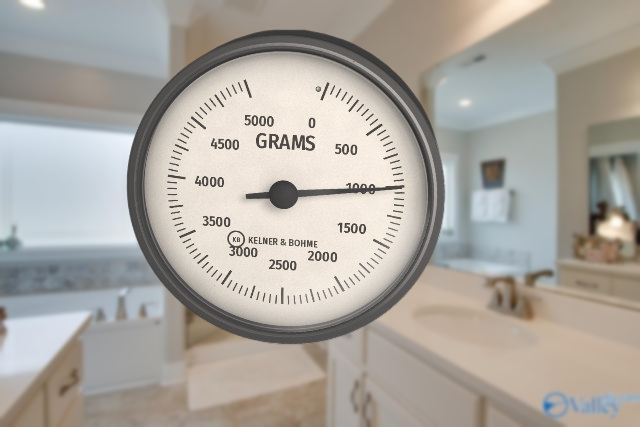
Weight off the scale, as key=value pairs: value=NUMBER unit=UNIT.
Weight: value=1000 unit=g
